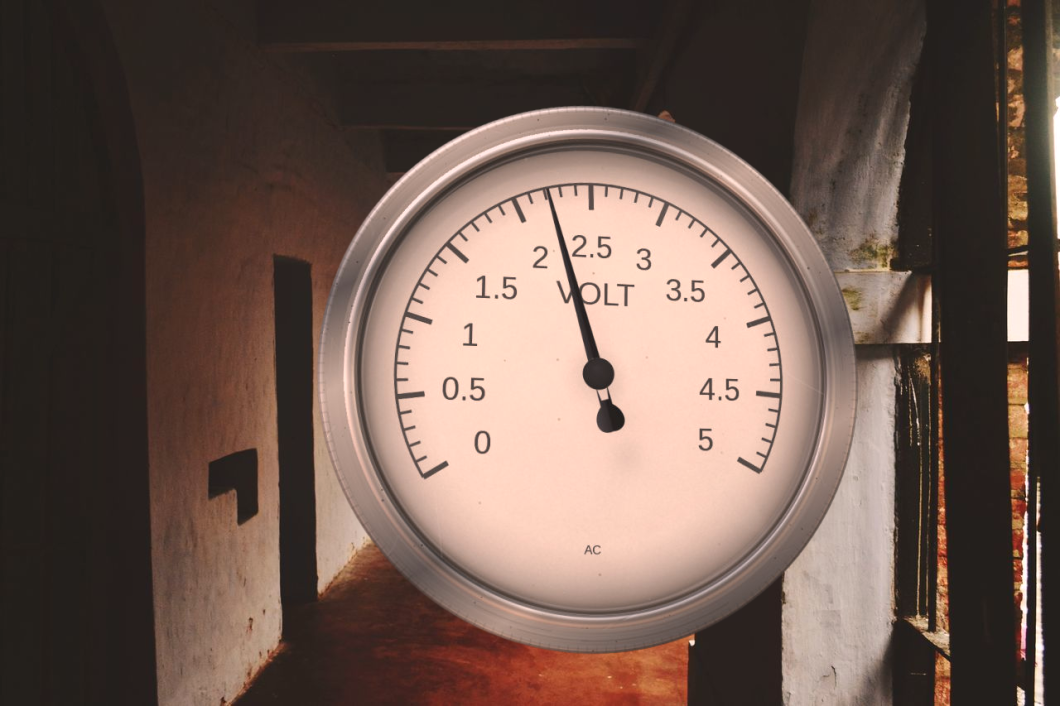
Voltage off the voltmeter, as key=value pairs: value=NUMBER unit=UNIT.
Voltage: value=2.2 unit=V
